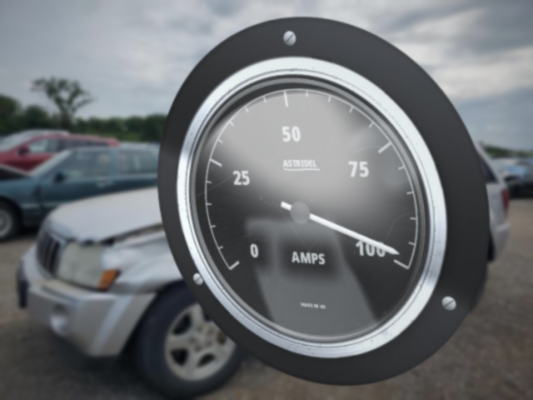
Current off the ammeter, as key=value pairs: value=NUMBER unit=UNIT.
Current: value=97.5 unit=A
